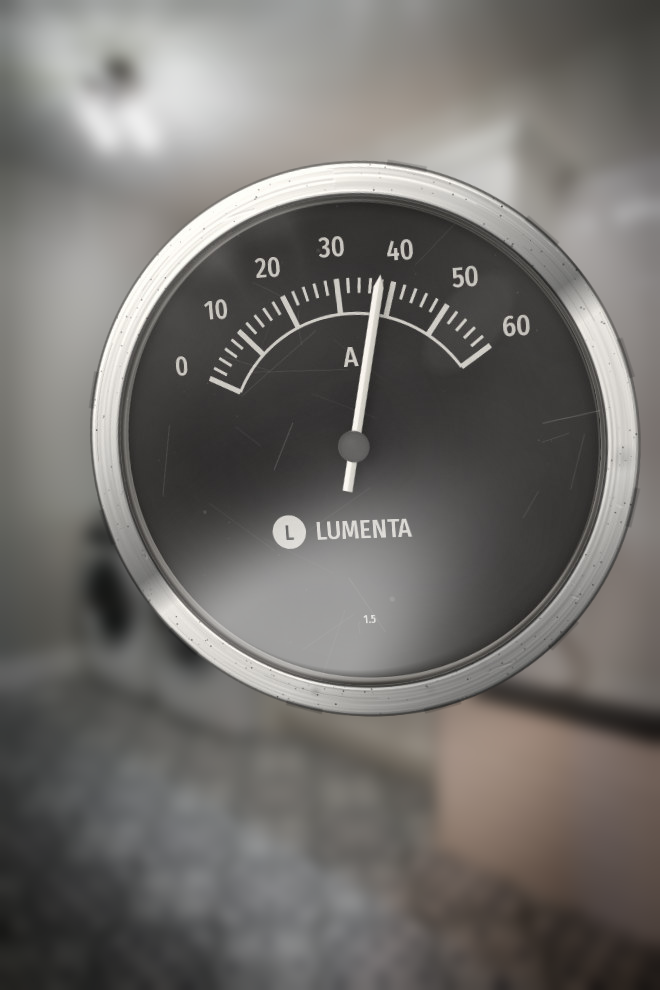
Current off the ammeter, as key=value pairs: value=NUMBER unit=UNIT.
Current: value=38 unit=A
